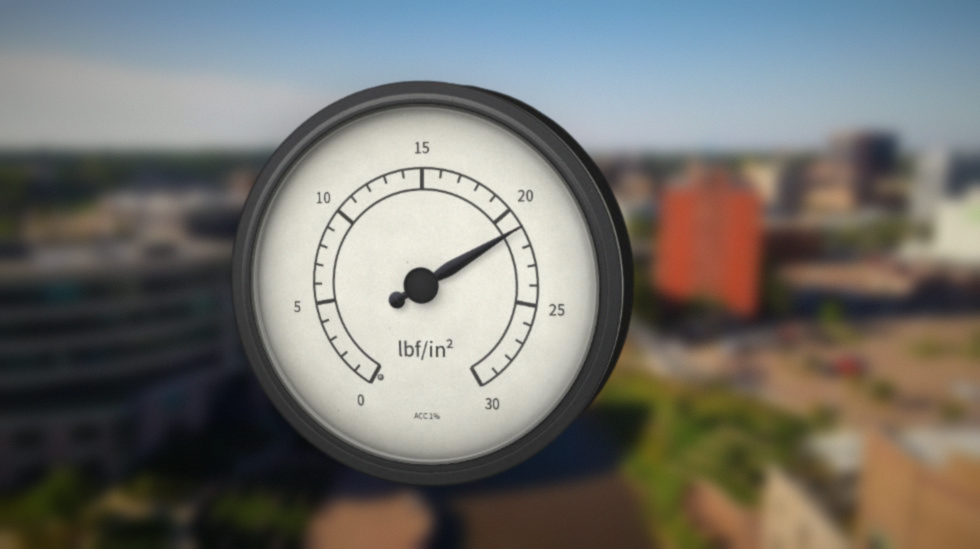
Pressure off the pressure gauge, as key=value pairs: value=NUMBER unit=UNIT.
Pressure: value=21 unit=psi
